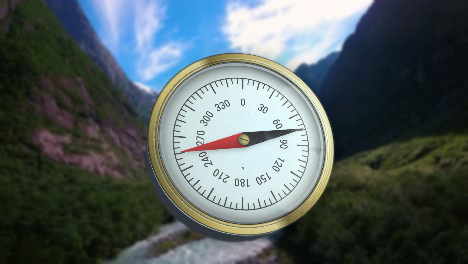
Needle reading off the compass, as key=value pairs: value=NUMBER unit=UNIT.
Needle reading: value=255 unit=°
